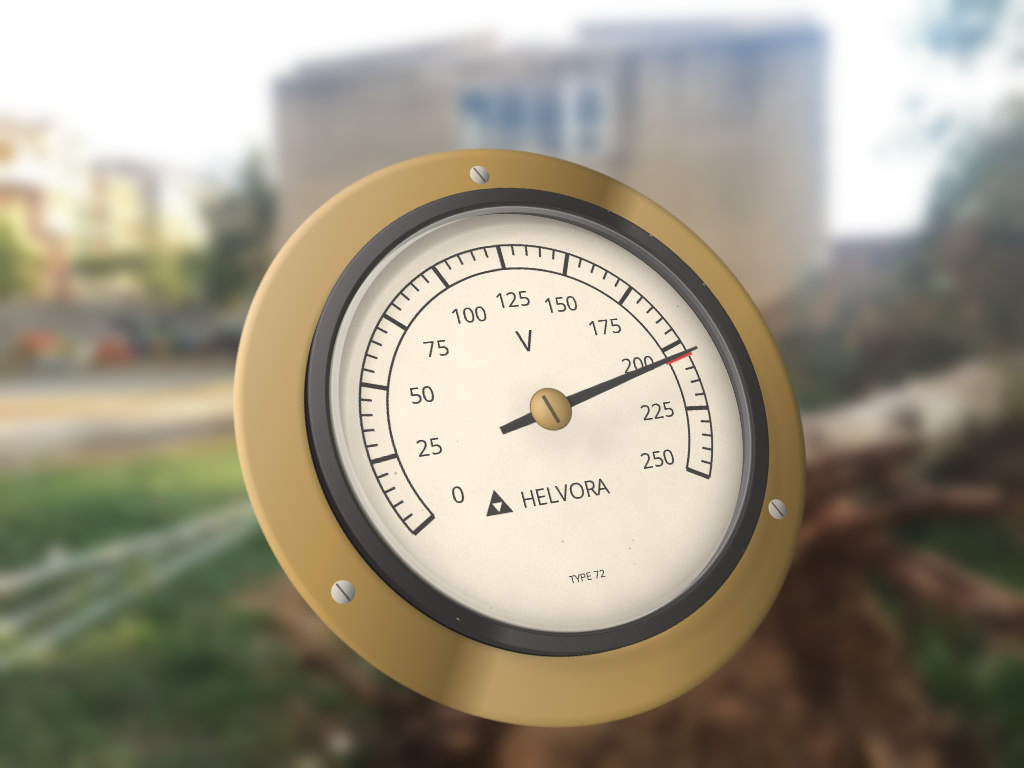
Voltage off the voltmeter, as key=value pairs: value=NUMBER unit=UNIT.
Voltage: value=205 unit=V
